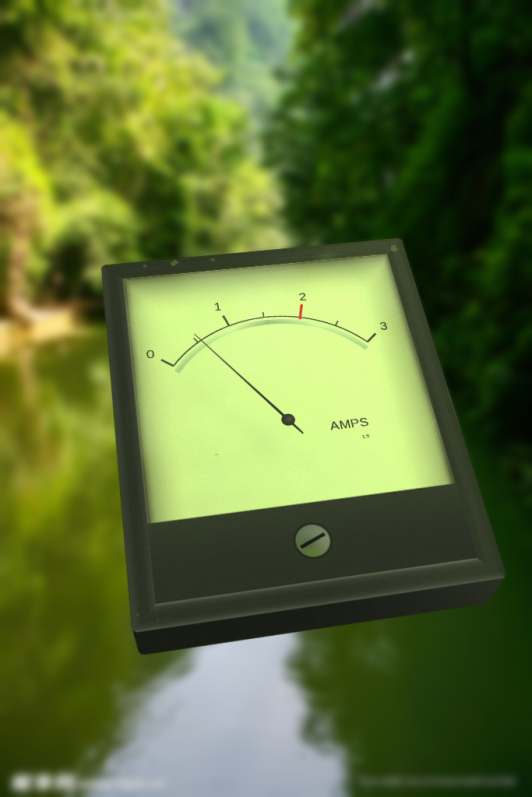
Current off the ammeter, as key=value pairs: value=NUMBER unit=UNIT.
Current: value=0.5 unit=A
